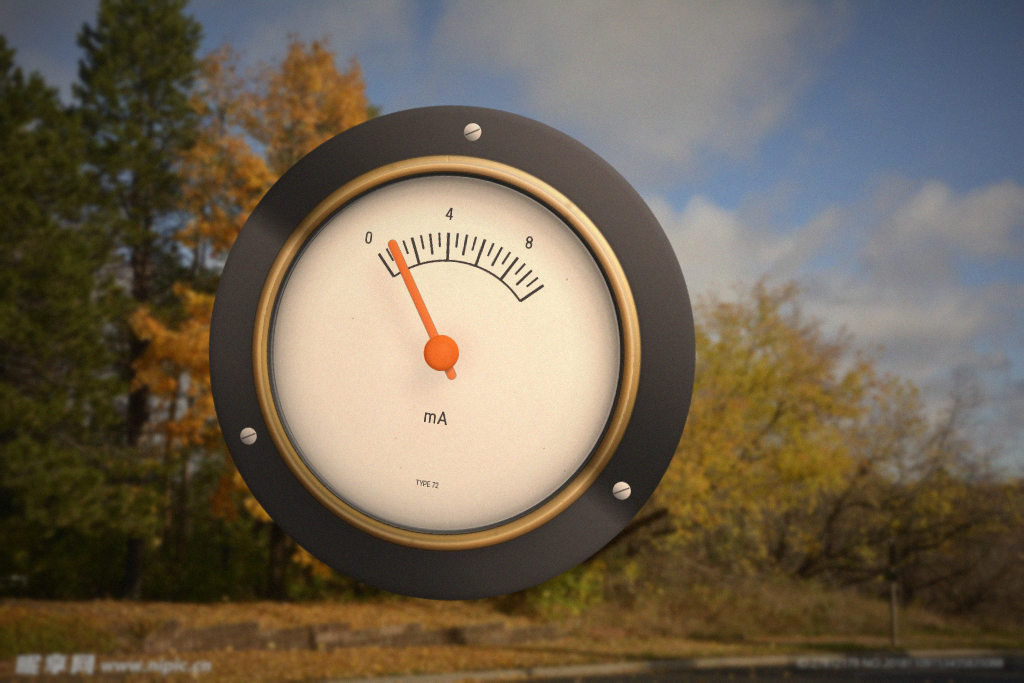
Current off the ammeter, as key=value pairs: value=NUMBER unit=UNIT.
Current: value=1 unit=mA
